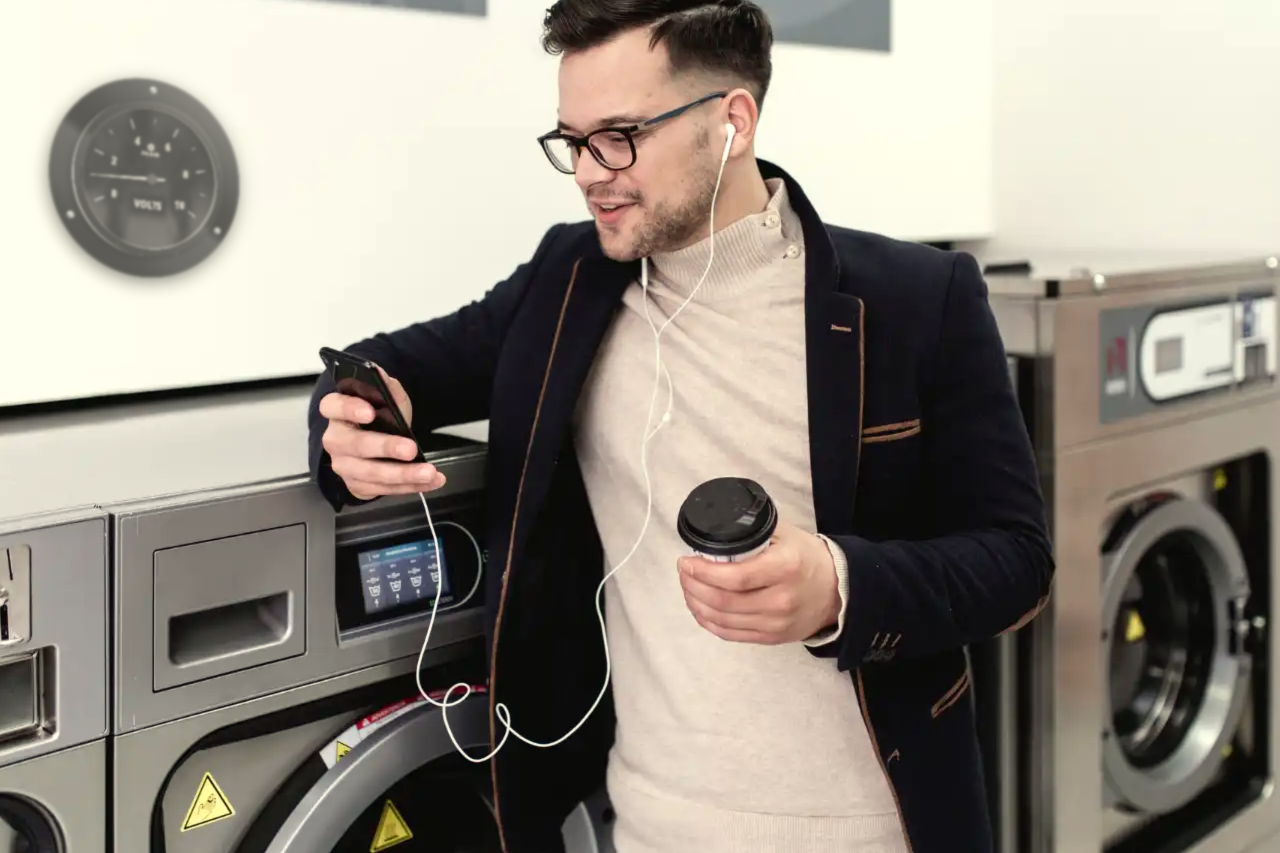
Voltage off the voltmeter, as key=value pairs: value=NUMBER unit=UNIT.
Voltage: value=1 unit=V
